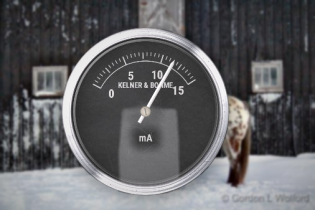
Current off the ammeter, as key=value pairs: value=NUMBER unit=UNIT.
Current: value=11.5 unit=mA
